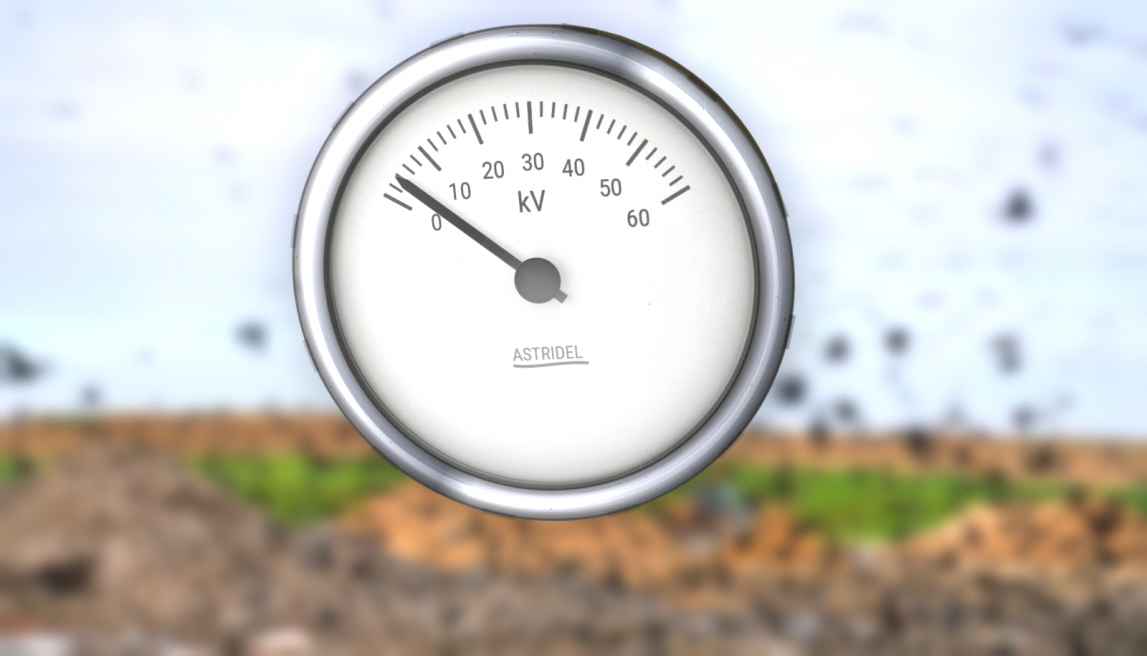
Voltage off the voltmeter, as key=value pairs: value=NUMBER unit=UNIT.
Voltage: value=4 unit=kV
